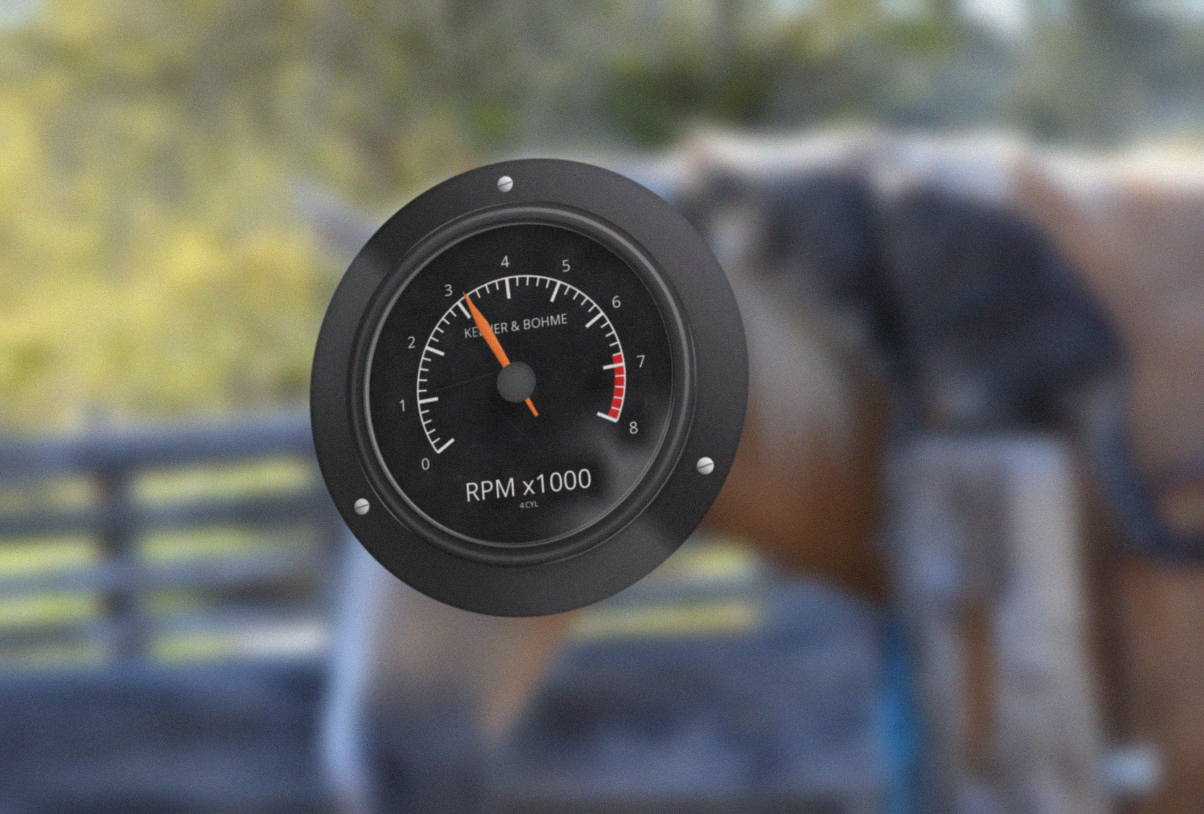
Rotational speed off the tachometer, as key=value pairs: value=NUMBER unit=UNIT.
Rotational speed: value=3200 unit=rpm
